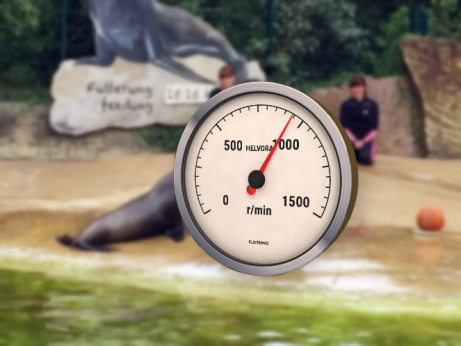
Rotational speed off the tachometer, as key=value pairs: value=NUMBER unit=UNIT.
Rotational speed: value=950 unit=rpm
